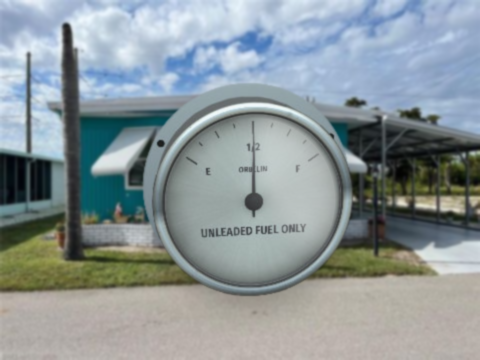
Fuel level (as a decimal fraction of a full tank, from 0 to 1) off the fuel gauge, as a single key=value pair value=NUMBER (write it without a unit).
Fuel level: value=0.5
